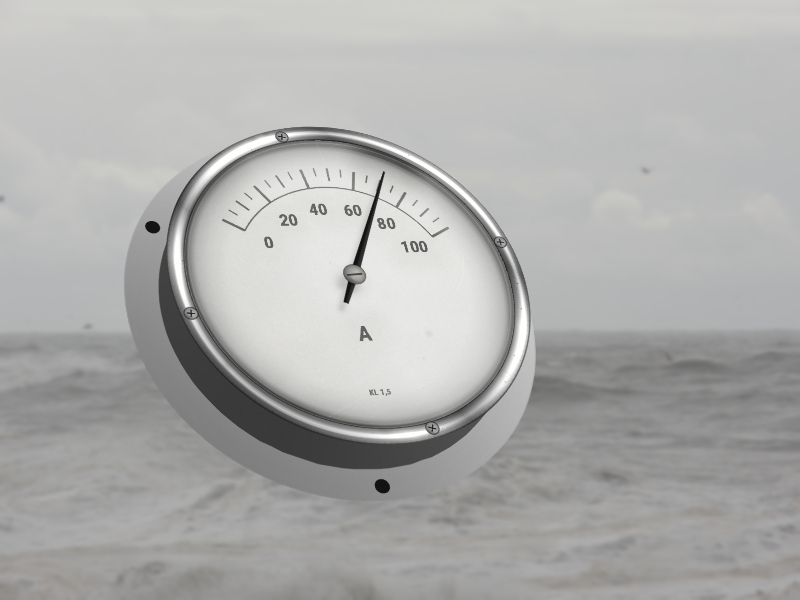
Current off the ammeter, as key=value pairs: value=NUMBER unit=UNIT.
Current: value=70 unit=A
